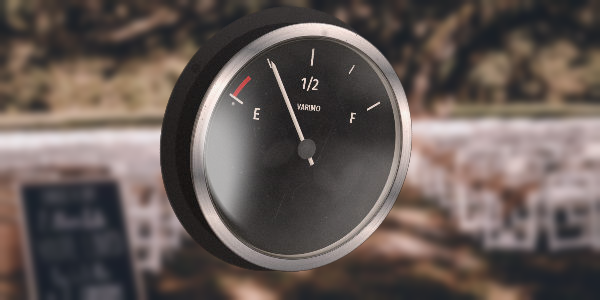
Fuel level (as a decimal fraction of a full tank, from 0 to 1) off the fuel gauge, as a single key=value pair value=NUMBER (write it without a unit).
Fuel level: value=0.25
